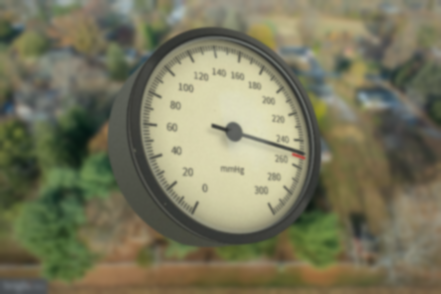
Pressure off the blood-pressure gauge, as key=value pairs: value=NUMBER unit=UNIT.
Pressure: value=250 unit=mmHg
